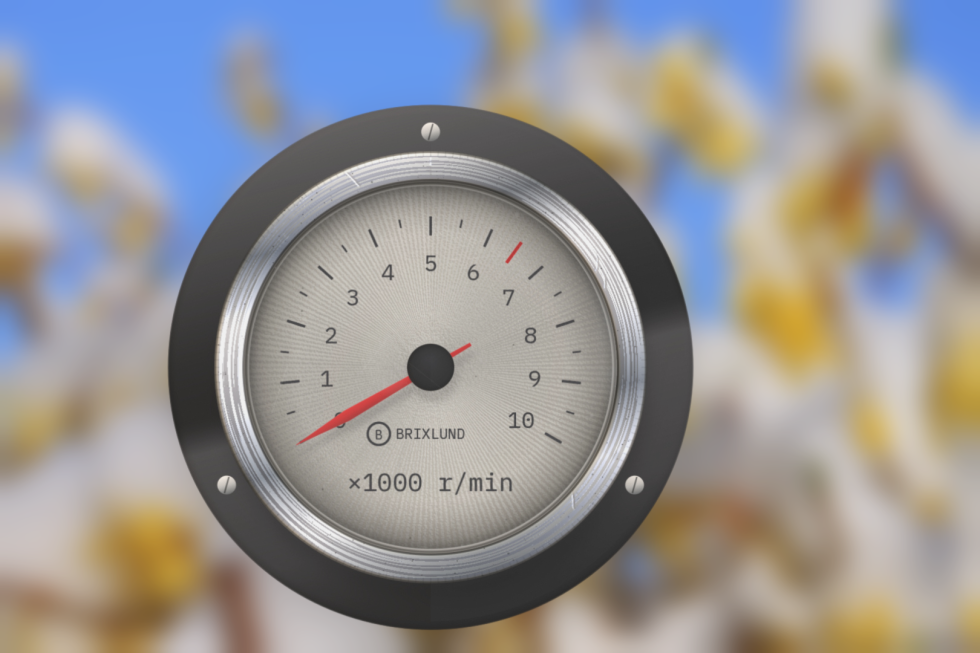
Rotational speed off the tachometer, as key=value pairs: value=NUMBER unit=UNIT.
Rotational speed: value=0 unit=rpm
